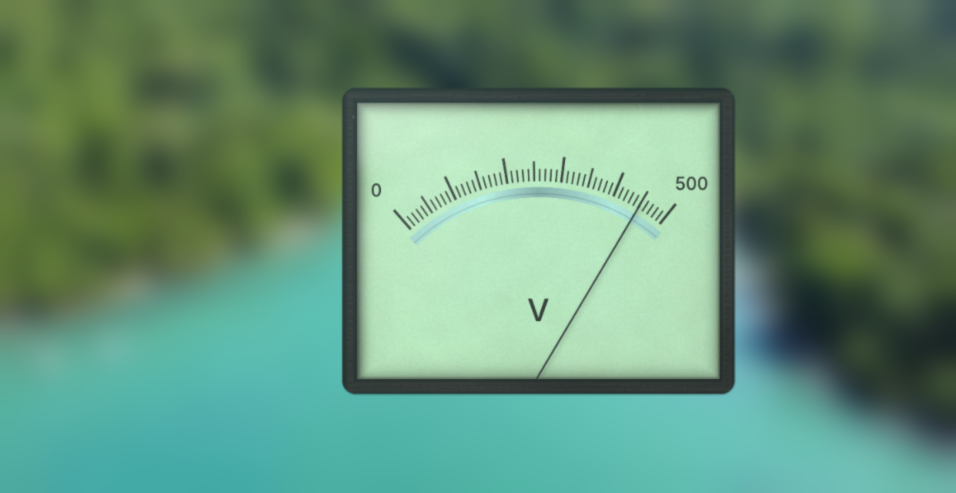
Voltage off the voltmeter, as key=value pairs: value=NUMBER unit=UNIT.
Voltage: value=450 unit=V
